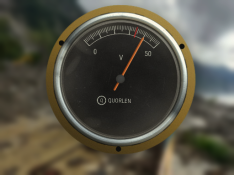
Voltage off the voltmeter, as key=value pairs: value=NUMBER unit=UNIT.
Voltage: value=40 unit=V
